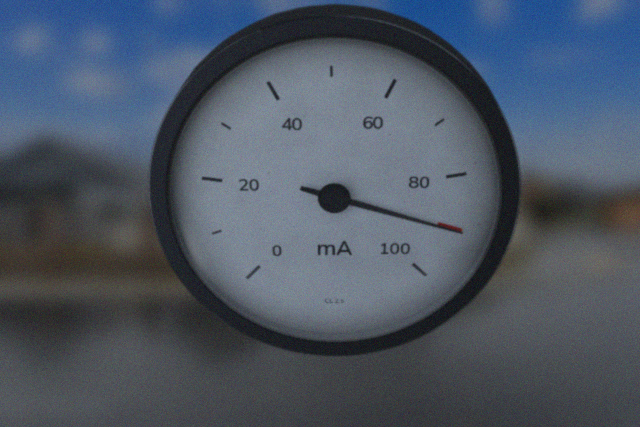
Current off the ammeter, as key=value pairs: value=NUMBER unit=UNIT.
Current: value=90 unit=mA
